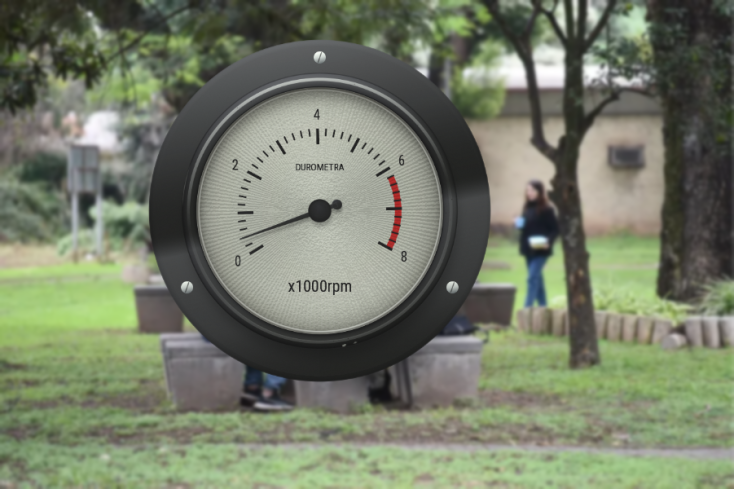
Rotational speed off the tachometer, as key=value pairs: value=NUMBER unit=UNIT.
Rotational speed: value=400 unit=rpm
